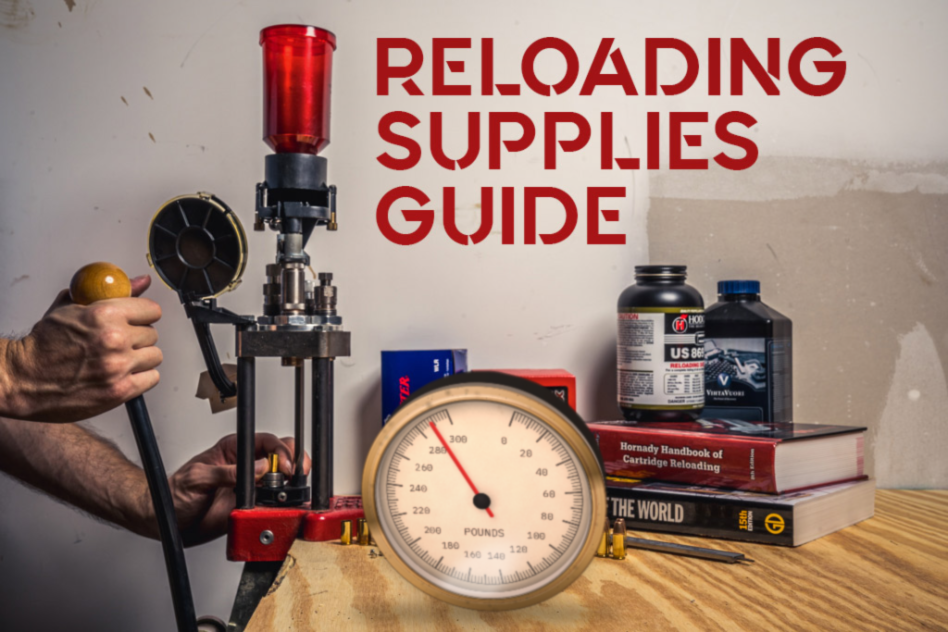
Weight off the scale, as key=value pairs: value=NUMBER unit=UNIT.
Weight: value=290 unit=lb
